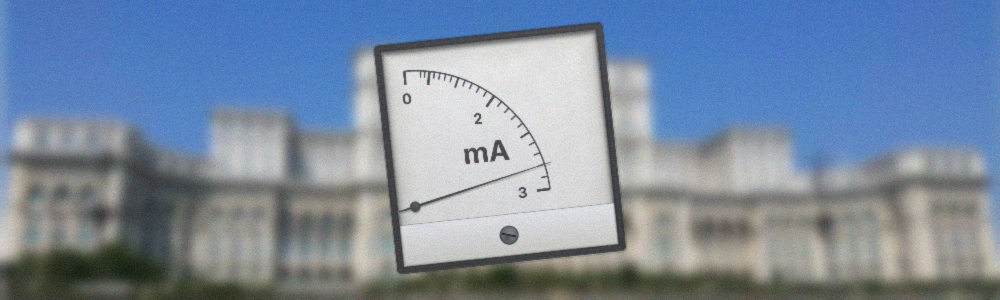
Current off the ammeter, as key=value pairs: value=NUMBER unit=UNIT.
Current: value=2.8 unit=mA
